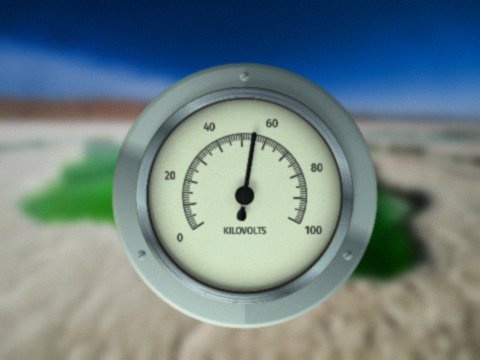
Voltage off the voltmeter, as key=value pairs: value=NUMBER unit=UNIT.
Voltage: value=55 unit=kV
